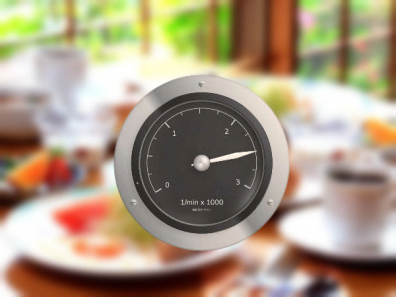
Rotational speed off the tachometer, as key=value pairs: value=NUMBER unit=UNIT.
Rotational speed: value=2500 unit=rpm
